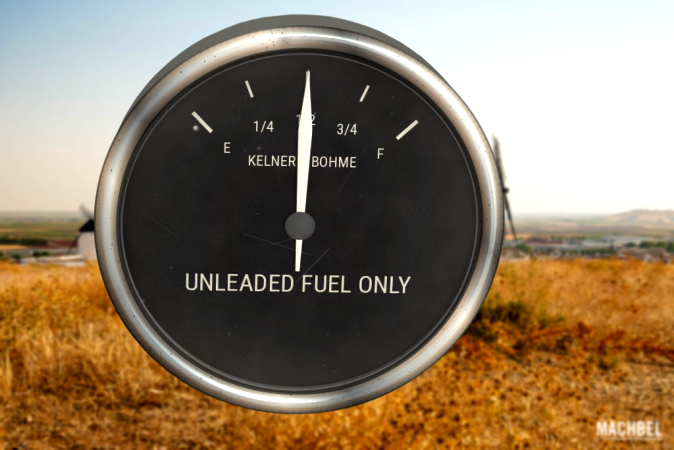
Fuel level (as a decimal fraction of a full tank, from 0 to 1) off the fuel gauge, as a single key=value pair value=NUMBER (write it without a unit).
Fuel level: value=0.5
